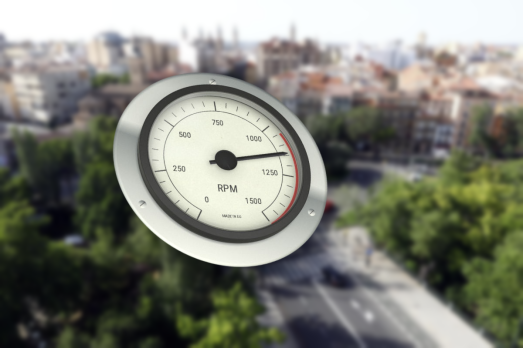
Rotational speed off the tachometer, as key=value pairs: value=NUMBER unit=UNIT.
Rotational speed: value=1150 unit=rpm
